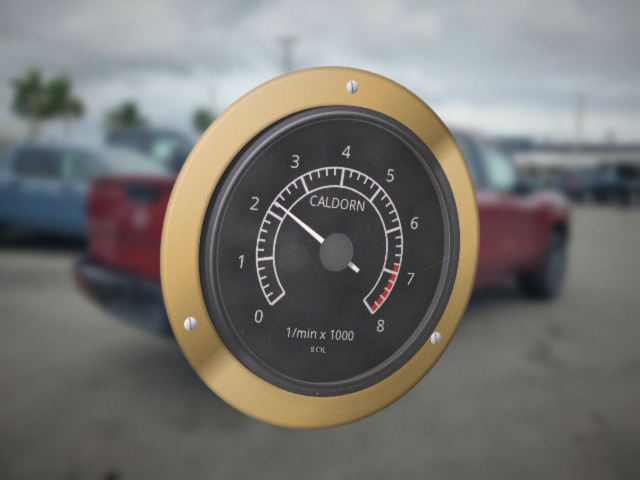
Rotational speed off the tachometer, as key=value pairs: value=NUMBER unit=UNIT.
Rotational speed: value=2200 unit=rpm
